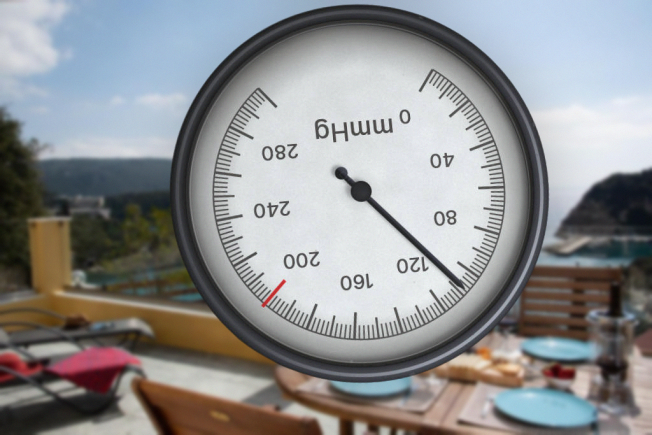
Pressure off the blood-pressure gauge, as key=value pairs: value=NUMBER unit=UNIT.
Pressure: value=108 unit=mmHg
